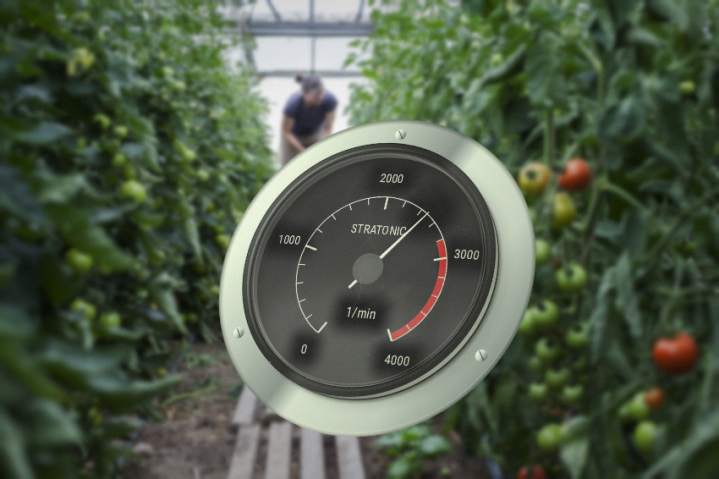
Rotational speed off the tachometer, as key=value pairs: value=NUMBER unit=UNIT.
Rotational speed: value=2500 unit=rpm
